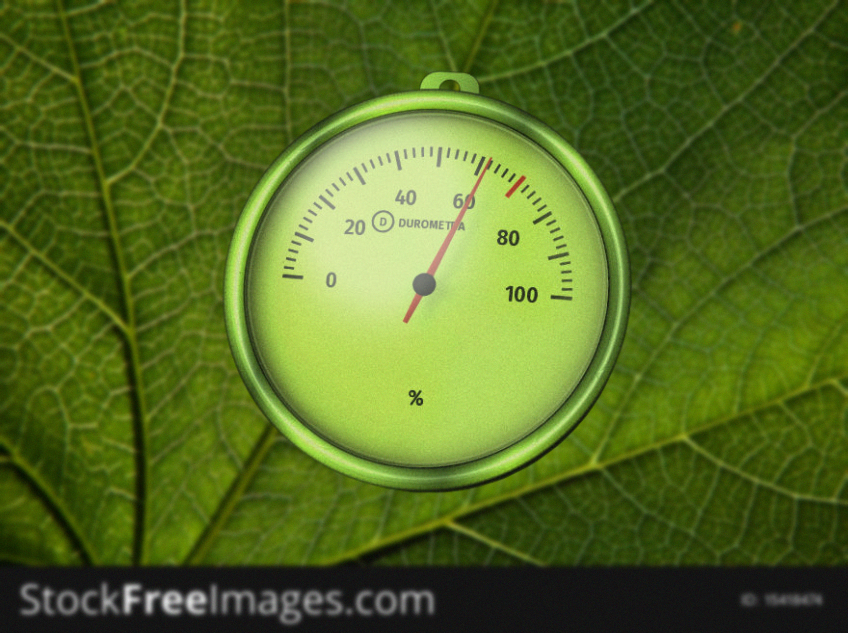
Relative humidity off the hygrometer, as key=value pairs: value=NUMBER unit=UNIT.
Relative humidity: value=62 unit=%
